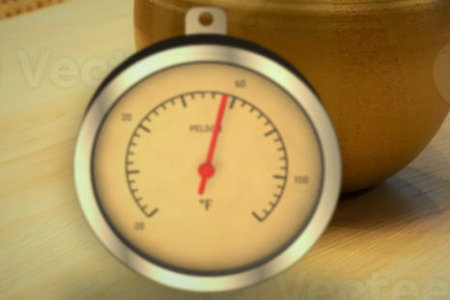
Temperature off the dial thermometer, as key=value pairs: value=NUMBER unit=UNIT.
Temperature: value=56 unit=°F
